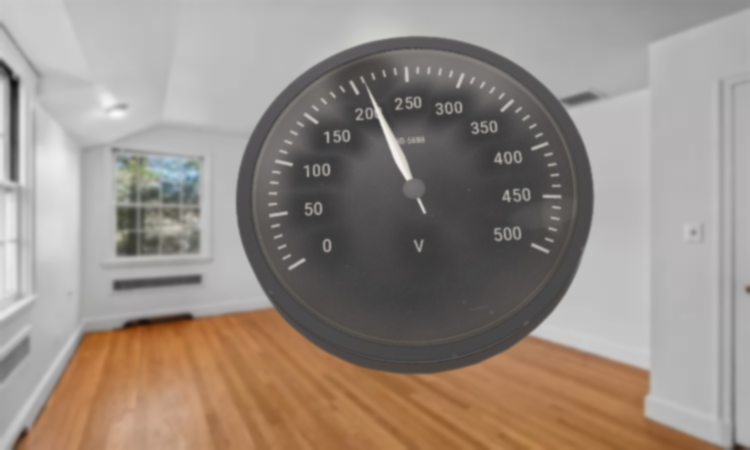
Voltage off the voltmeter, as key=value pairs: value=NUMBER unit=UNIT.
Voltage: value=210 unit=V
